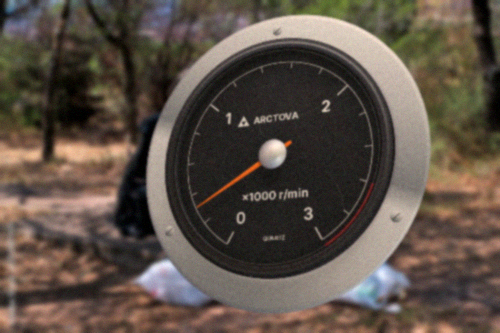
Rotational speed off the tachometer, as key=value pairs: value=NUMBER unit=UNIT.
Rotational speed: value=300 unit=rpm
